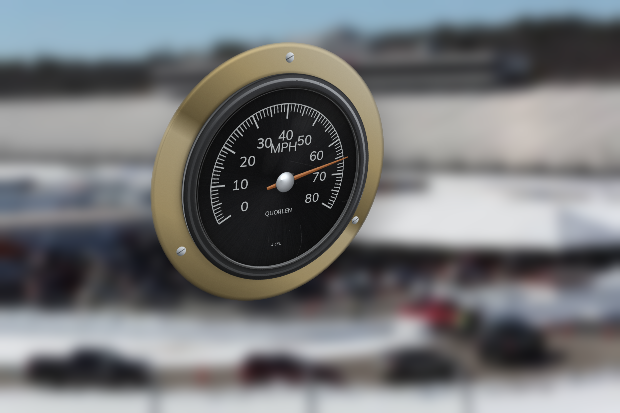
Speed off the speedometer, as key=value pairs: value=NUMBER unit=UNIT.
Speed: value=65 unit=mph
